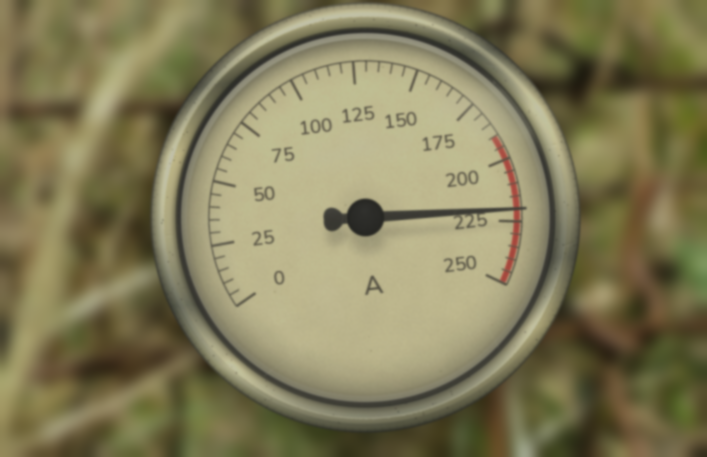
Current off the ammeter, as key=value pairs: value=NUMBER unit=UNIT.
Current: value=220 unit=A
